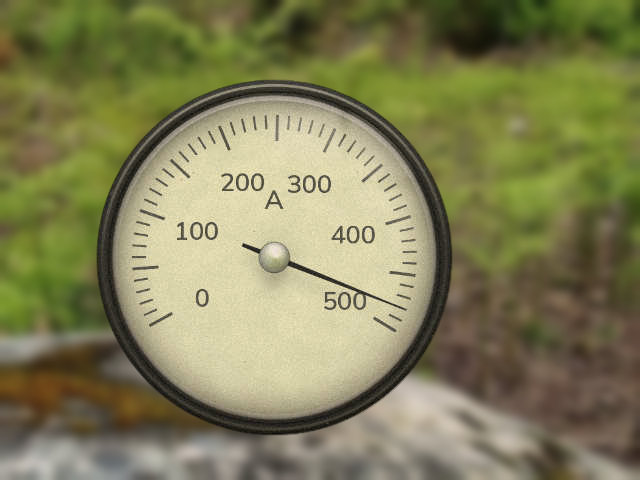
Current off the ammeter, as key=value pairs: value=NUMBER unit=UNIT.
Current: value=480 unit=A
